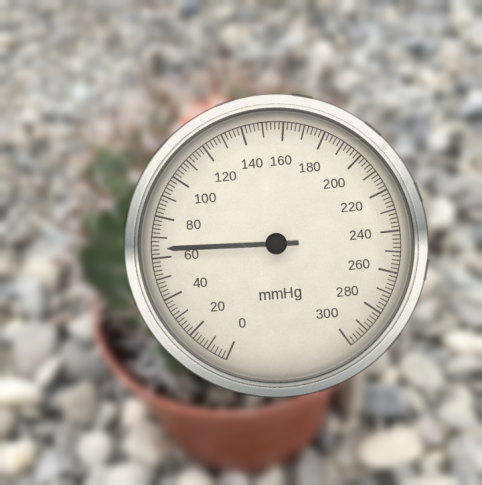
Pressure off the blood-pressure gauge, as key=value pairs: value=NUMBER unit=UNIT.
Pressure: value=64 unit=mmHg
